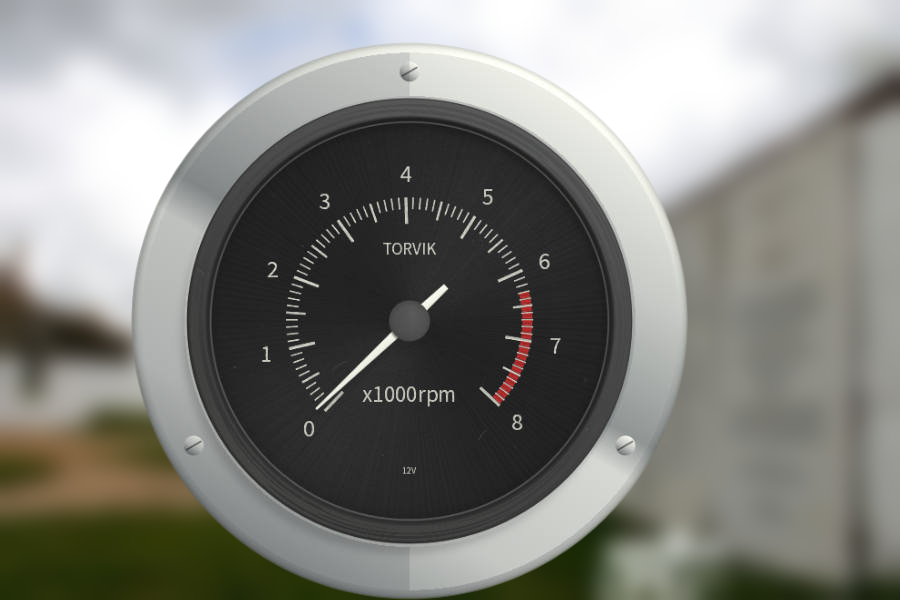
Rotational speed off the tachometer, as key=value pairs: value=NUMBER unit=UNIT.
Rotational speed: value=100 unit=rpm
